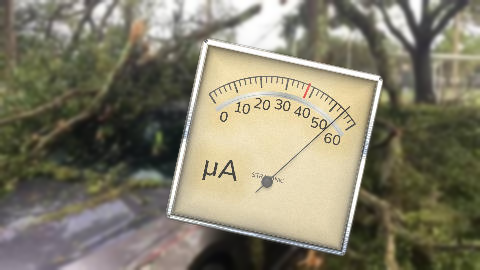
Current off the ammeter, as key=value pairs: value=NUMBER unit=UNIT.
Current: value=54 unit=µA
